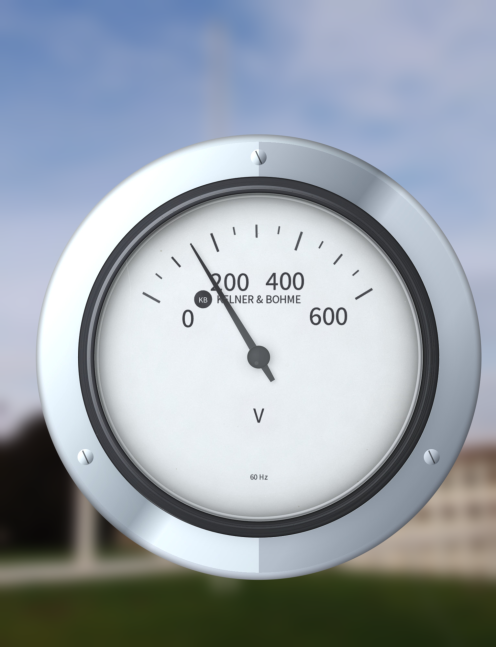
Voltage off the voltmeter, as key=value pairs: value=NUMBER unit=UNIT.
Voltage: value=150 unit=V
